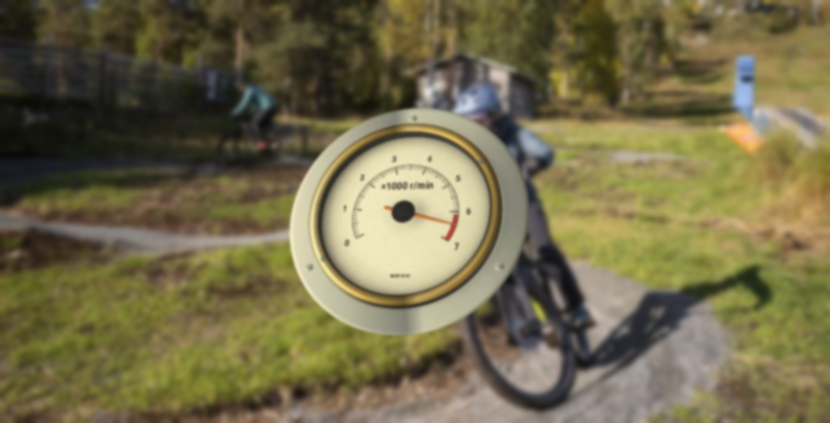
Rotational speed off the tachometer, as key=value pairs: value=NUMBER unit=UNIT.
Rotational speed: value=6500 unit=rpm
